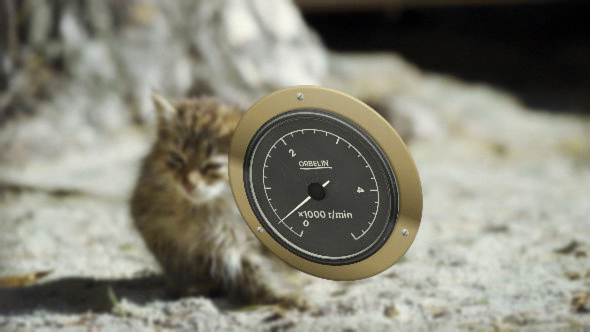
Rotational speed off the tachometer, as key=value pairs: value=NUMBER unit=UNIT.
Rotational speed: value=400 unit=rpm
